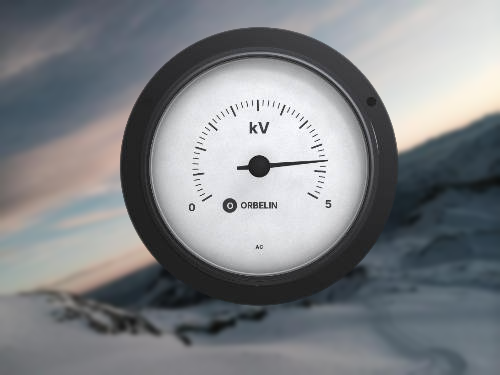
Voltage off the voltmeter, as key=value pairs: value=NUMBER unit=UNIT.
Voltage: value=4.3 unit=kV
